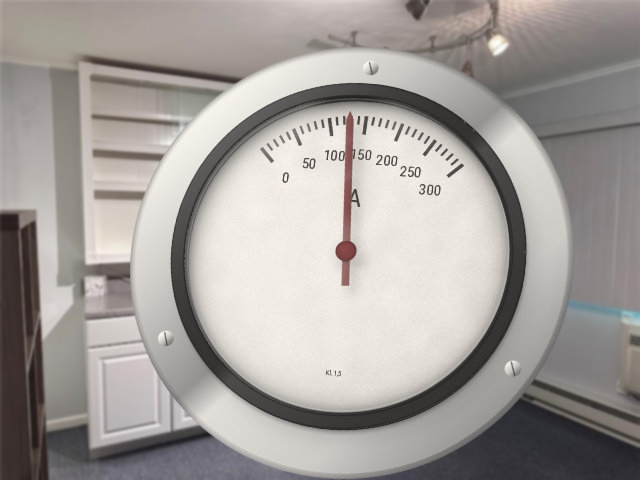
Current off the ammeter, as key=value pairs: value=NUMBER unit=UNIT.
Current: value=130 unit=A
